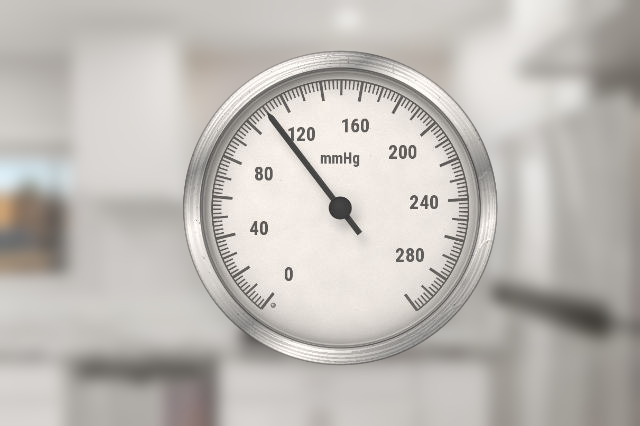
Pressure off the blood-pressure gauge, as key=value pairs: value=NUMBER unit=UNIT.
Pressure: value=110 unit=mmHg
